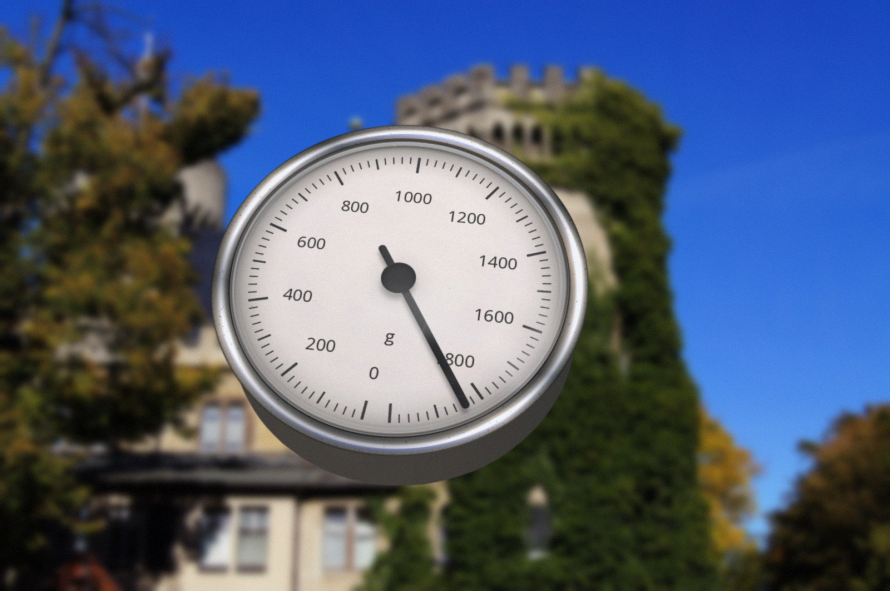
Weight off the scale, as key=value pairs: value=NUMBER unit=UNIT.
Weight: value=1840 unit=g
